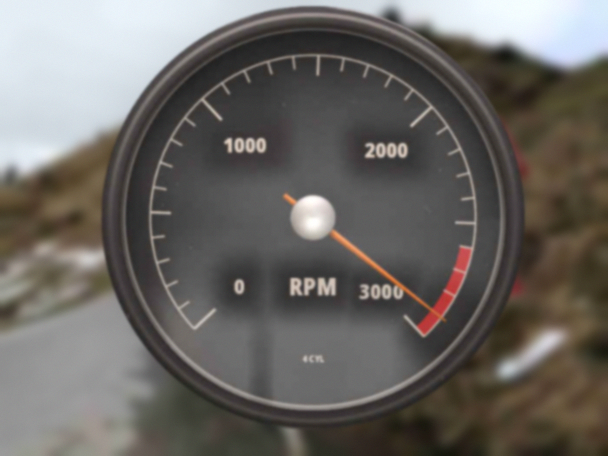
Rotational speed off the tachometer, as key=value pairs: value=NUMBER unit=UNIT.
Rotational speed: value=2900 unit=rpm
